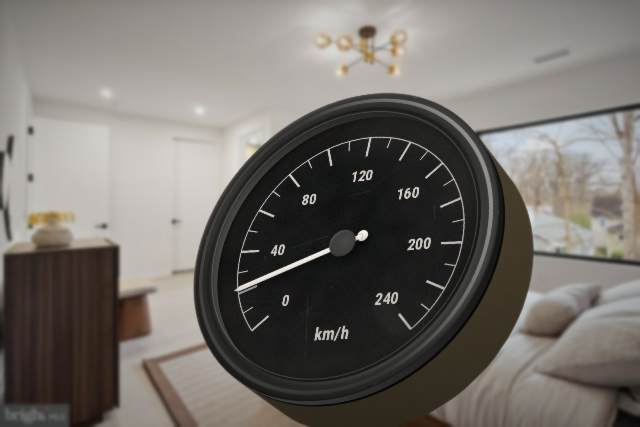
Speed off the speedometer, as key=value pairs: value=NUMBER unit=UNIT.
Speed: value=20 unit=km/h
